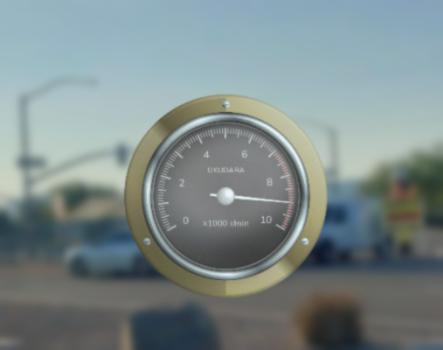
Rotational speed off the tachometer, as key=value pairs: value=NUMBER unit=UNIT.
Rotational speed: value=9000 unit=rpm
